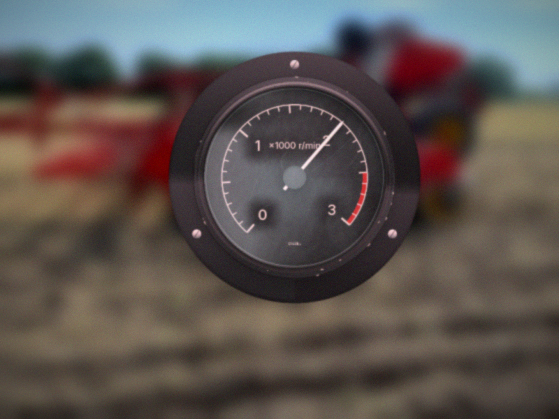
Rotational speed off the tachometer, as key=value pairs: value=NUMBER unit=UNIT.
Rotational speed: value=2000 unit=rpm
